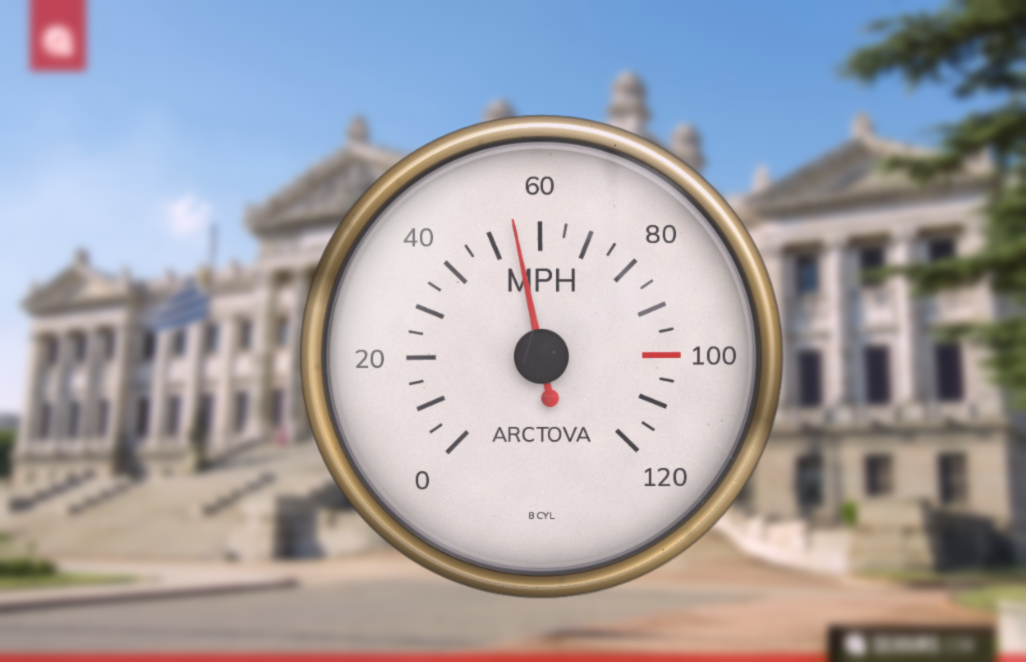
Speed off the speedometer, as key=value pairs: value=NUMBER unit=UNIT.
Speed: value=55 unit=mph
